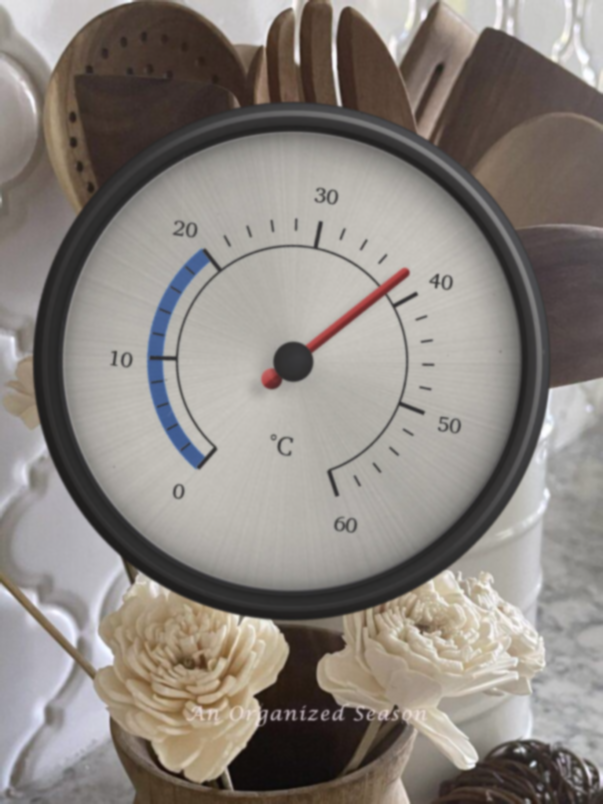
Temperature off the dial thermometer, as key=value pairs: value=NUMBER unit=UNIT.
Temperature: value=38 unit=°C
